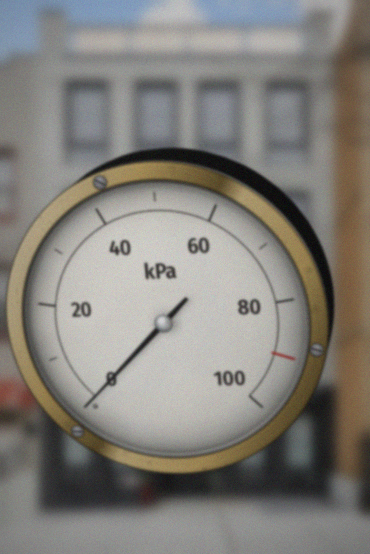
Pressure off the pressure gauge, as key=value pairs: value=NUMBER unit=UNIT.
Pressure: value=0 unit=kPa
